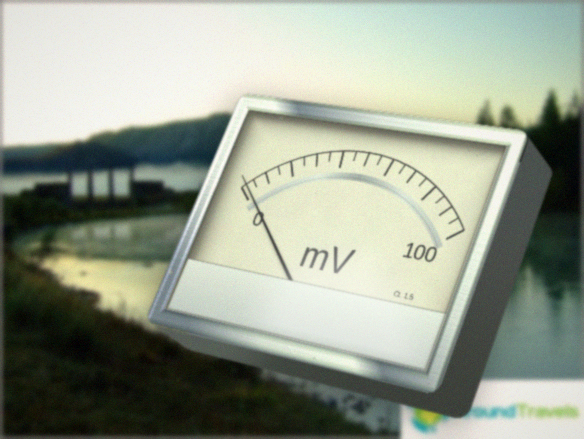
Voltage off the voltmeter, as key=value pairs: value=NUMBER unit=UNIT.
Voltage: value=2.5 unit=mV
